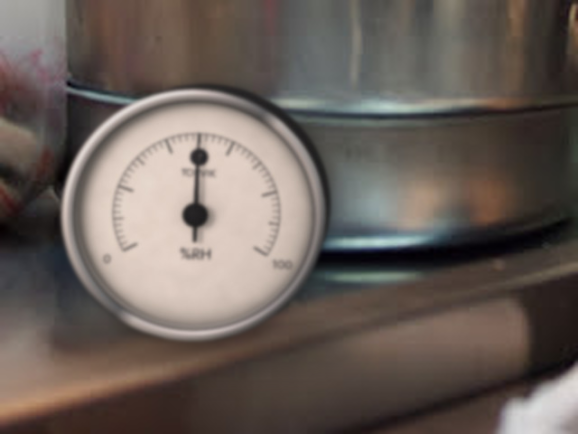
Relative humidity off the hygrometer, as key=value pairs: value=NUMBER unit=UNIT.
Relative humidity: value=50 unit=%
